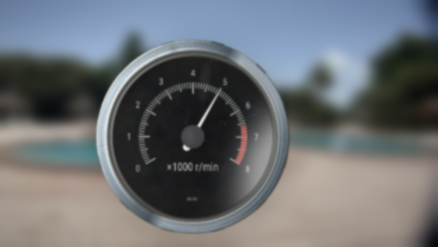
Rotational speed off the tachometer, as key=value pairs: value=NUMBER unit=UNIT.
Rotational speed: value=5000 unit=rpm
